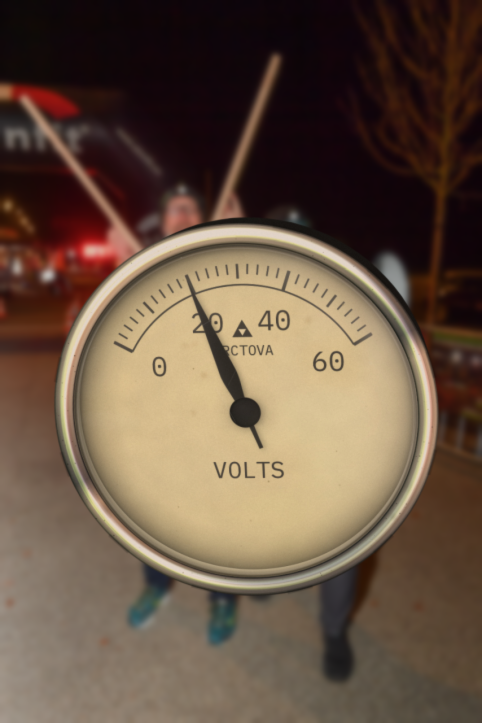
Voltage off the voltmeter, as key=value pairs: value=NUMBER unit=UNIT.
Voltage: value=20 unit=V
